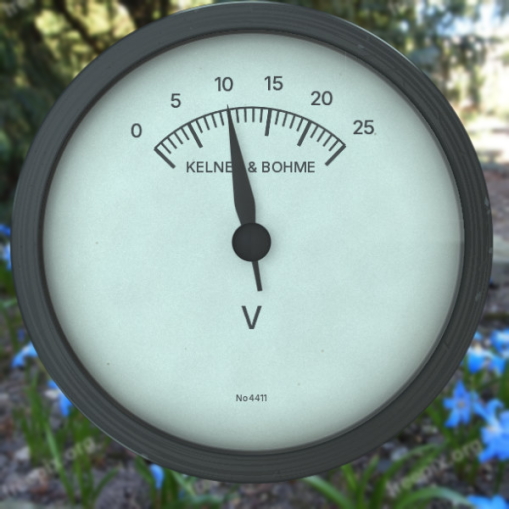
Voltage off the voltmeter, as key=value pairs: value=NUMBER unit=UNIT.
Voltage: value=10 unit=V
